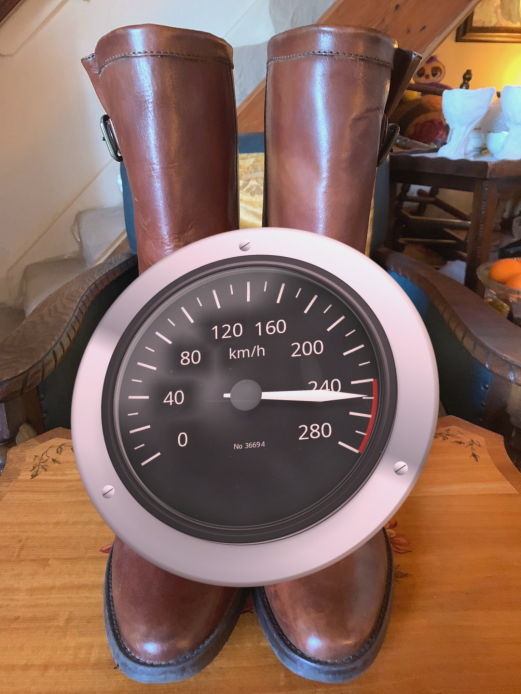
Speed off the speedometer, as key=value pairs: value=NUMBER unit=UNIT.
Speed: value=250 unit=km/h
